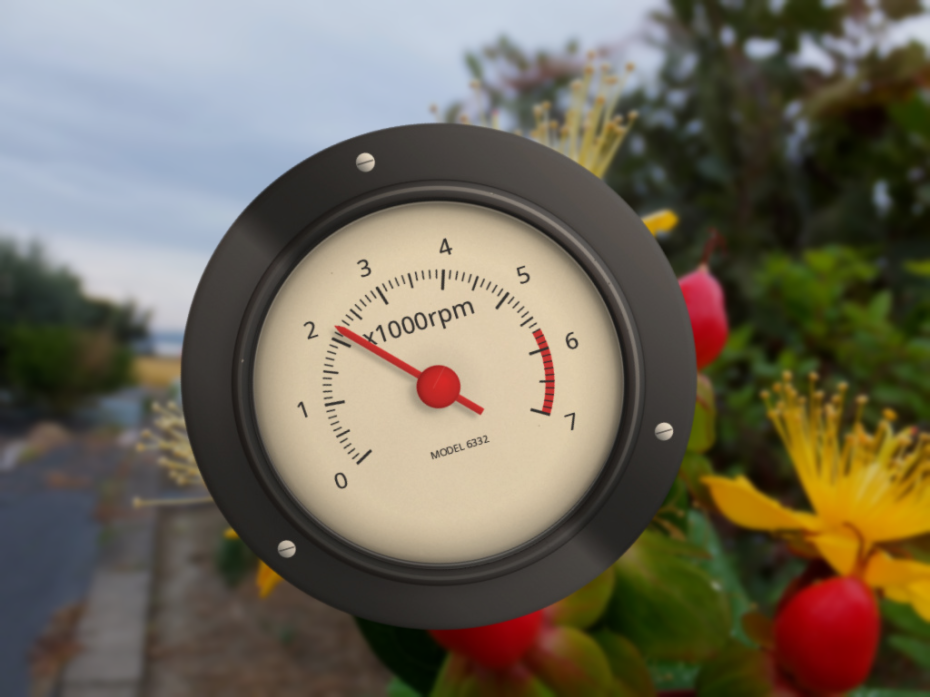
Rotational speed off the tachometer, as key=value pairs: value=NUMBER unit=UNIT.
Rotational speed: value=2200 unit=rpm
